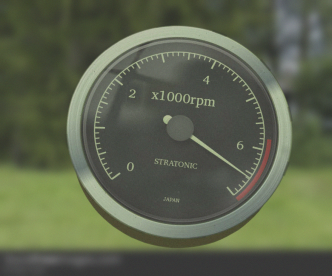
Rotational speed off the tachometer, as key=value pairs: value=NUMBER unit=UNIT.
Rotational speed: value=6600 unit=rpm
